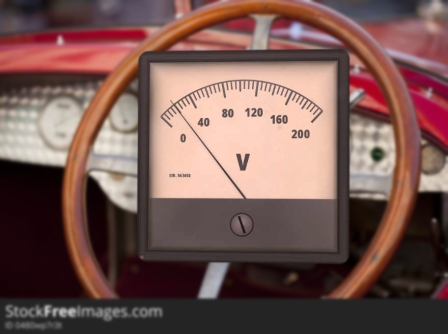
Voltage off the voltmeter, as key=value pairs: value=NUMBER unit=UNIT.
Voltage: value=20 unit=V
